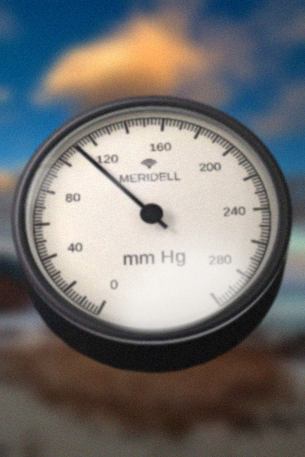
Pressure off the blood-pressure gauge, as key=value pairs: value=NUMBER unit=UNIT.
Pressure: value=110 unit=mmHg
